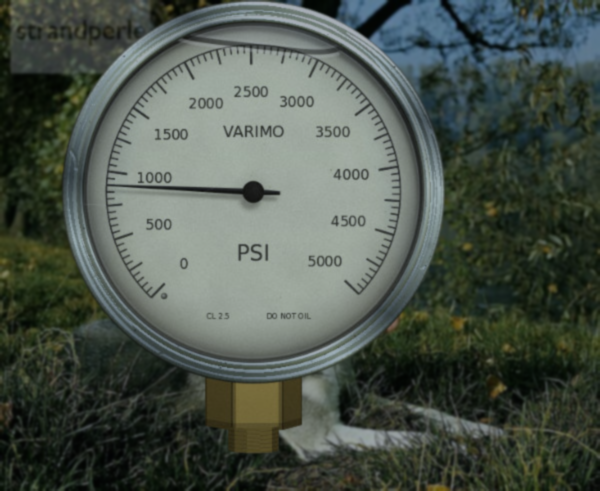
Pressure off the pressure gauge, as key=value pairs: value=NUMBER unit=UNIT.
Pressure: value=900 unit=psi
